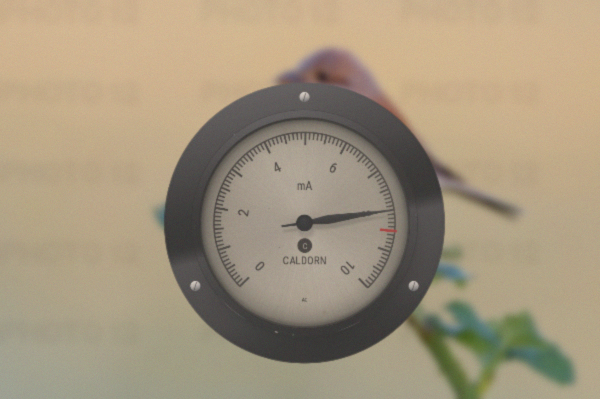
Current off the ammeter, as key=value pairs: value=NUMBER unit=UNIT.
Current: value=8 unit=mA
